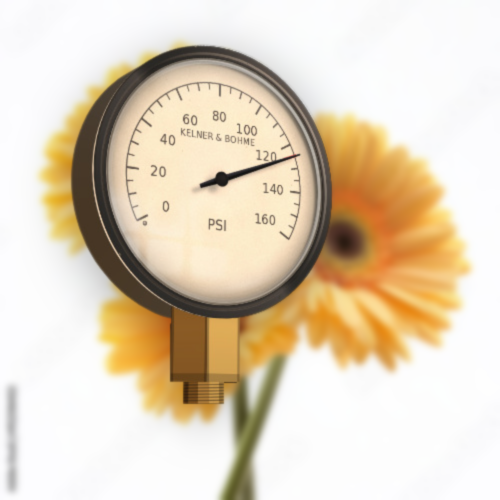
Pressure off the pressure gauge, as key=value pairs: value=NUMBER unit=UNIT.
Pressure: value=125 unit=psi
